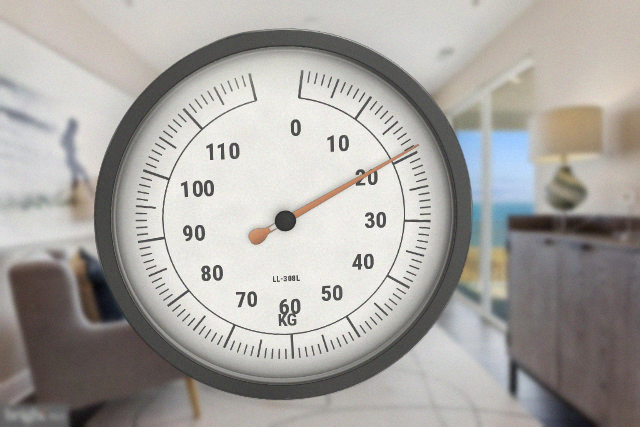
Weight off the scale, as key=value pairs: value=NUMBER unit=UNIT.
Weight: value=19 unit=kg
